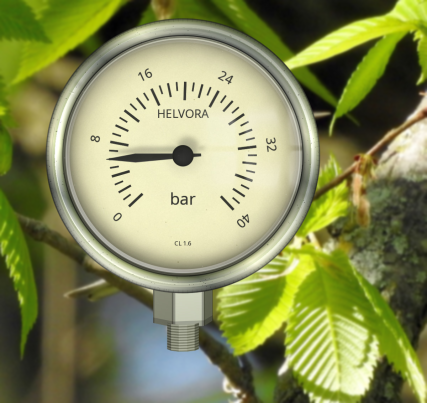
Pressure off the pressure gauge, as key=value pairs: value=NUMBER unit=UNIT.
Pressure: value=6 unit=bar
